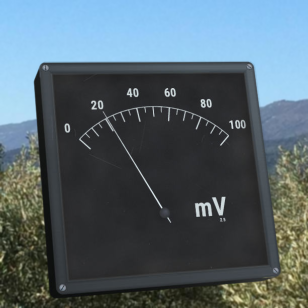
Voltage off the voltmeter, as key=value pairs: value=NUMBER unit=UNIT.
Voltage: value=20 unit=mV
